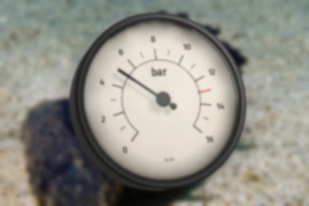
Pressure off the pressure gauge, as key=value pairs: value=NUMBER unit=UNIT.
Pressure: value=5 unit=bar
